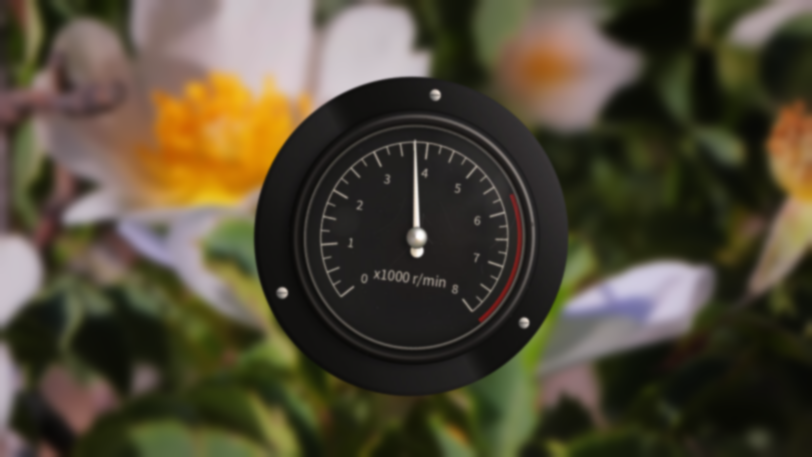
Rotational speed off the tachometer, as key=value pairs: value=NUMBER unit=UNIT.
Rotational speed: value=3750 unit=rpm
